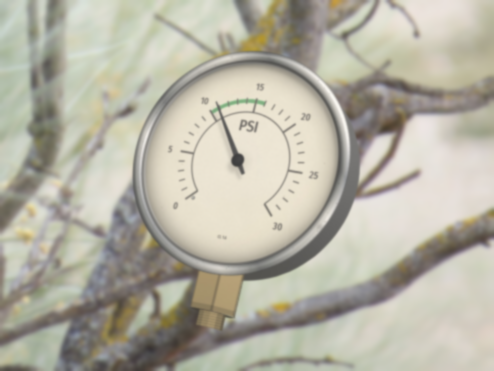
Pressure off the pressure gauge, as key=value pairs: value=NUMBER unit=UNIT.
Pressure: value=11 unit=psi
